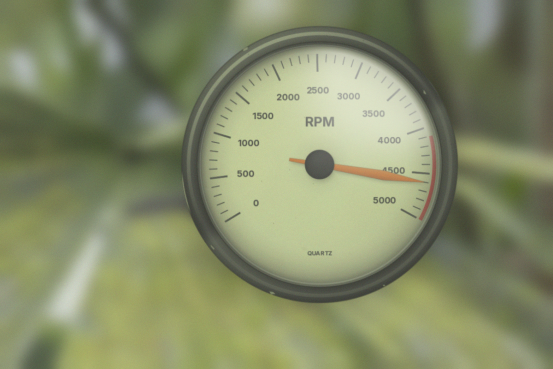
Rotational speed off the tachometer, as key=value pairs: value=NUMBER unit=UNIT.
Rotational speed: value=4600 unit=rpm
